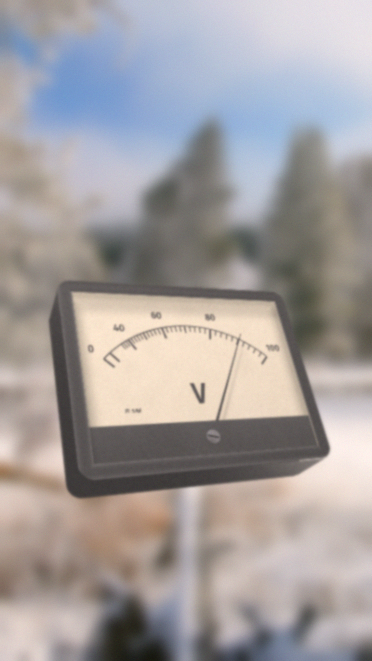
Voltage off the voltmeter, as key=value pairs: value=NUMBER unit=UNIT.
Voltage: value=90 unit=V
